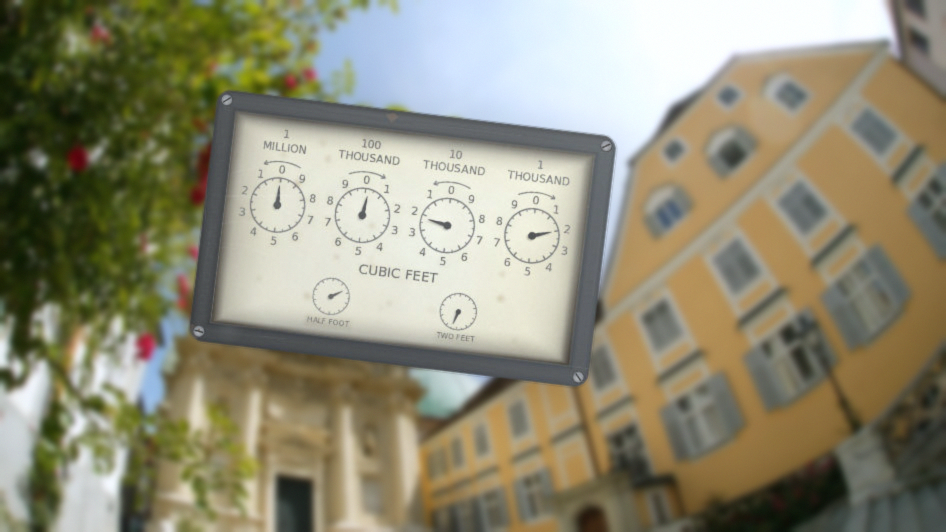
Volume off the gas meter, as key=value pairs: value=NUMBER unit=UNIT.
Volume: value=2200 unit=ft³
